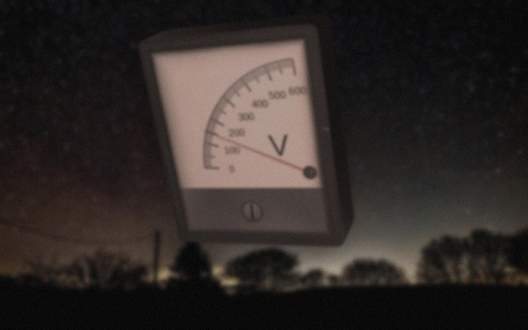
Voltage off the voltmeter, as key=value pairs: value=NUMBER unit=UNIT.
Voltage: value=150 unit=V
